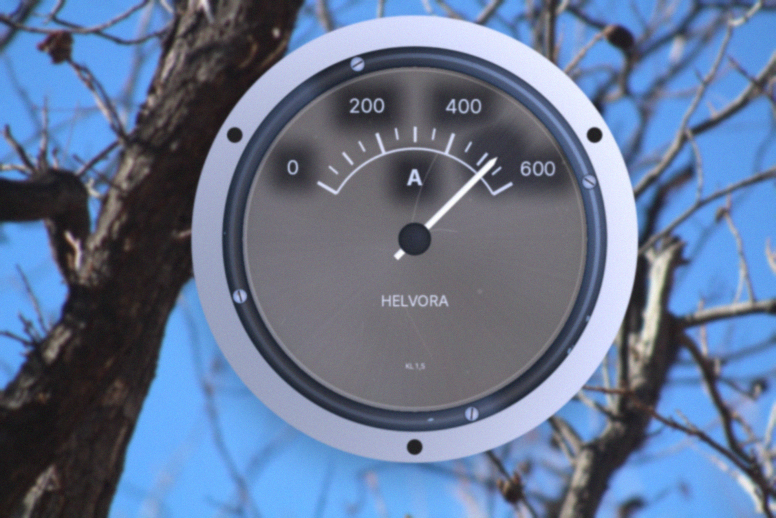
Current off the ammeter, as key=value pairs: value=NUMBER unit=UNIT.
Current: value=525 unit=A
